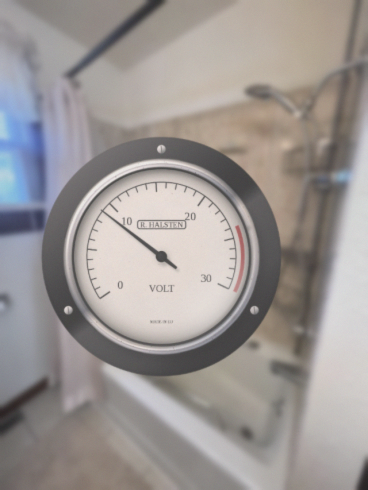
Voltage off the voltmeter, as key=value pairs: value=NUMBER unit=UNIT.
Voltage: value=9 unit=V
